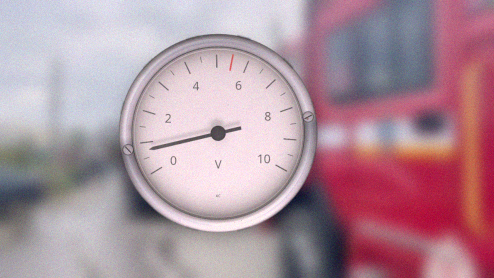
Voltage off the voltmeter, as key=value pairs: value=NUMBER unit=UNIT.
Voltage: value=0.75 unit=V
